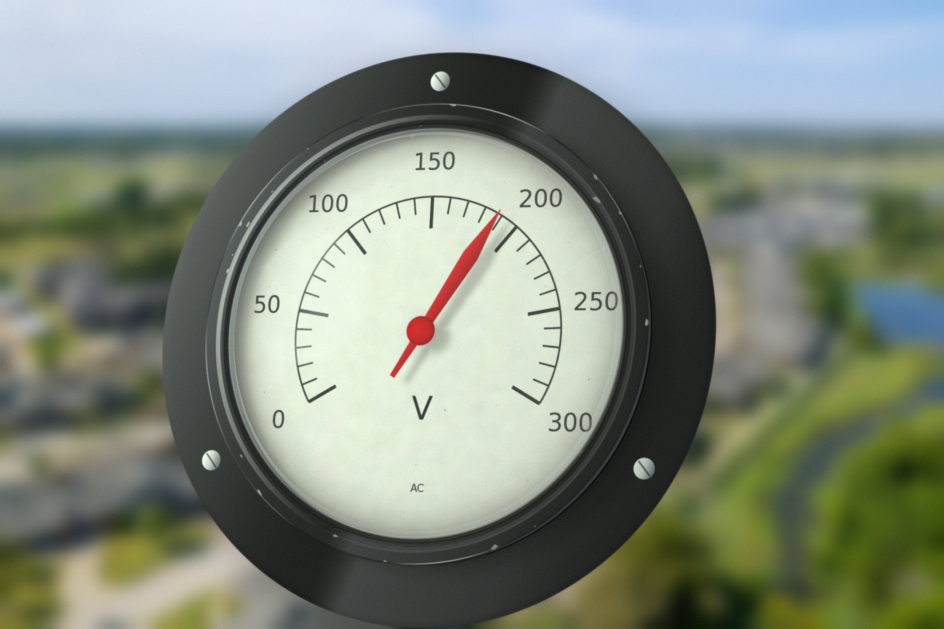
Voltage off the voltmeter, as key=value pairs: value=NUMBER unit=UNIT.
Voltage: value=190 unit=V
